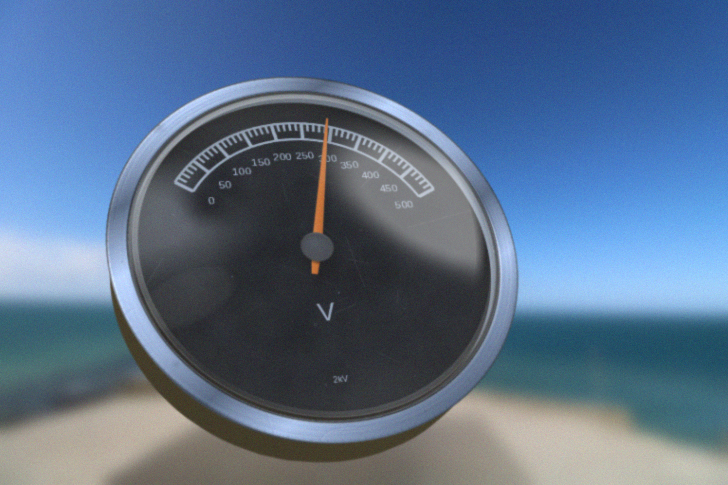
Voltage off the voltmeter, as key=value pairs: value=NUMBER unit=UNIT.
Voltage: value=290 unit=V
